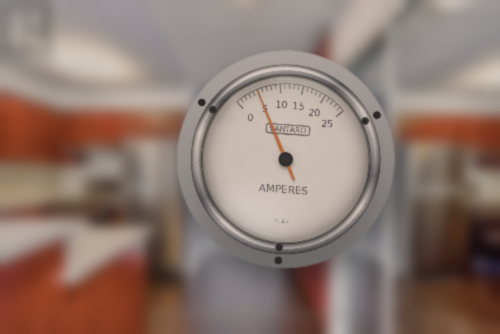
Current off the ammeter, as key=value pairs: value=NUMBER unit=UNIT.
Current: value=5 unit=A
